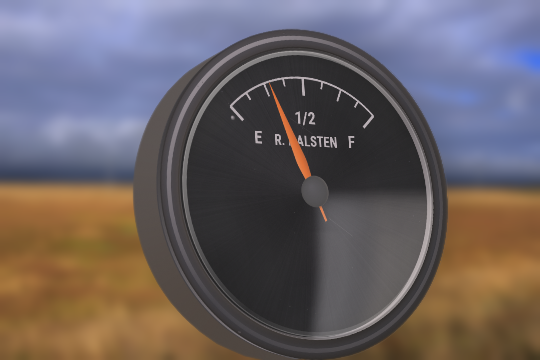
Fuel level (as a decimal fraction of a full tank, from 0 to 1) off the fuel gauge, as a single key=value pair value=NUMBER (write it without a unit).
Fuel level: value=0.25
